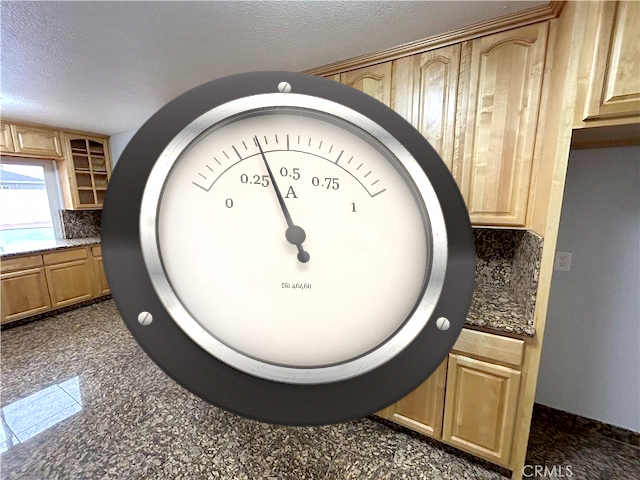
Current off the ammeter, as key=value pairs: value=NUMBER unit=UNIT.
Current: value=0.35 unit=A
